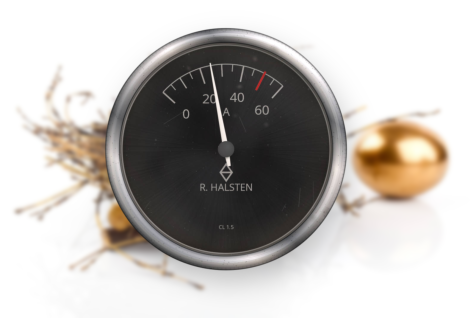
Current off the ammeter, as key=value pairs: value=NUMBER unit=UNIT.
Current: value=25 unit=A
